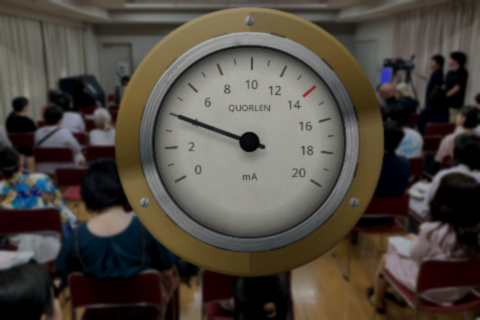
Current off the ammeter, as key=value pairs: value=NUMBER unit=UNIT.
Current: value=4 unit=mA
